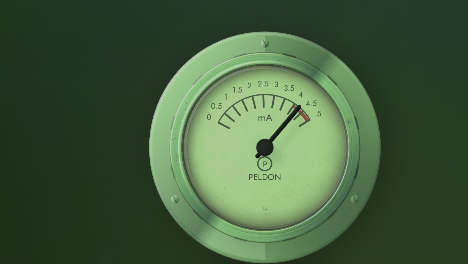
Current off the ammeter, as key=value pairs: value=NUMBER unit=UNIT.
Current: value=4.25 unit=mA
